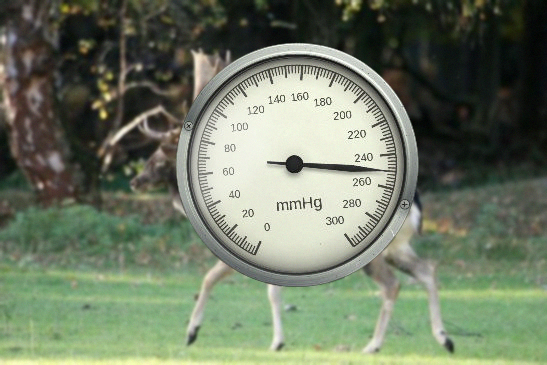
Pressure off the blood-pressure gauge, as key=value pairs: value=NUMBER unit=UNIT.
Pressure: value=250 unit=mmHg
